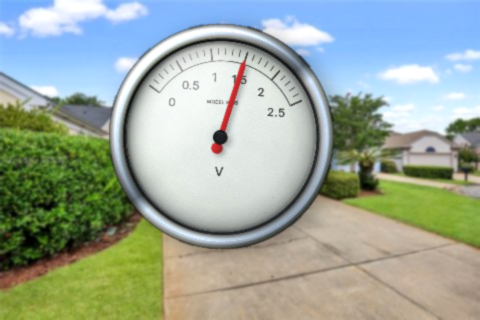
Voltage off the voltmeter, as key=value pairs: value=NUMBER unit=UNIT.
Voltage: value=1.5 unit=V
